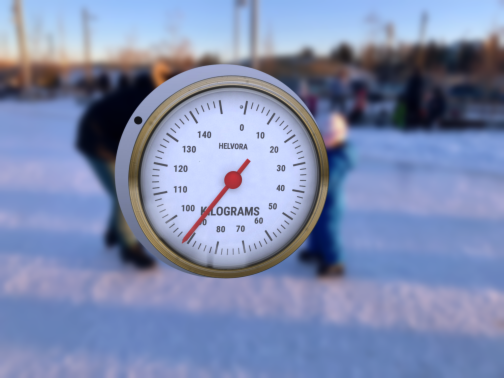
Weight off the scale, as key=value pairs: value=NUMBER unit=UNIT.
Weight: value=92 unit=kg
